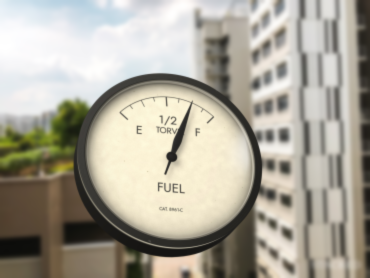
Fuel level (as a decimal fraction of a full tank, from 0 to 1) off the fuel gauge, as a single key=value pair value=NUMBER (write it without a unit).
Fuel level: value=0.75
